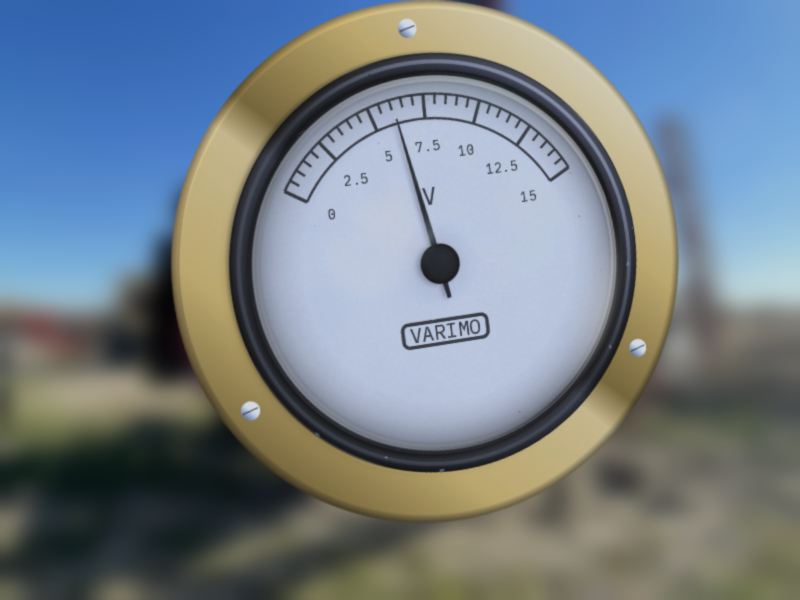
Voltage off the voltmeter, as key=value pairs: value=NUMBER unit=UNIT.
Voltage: value=6 unit=V
